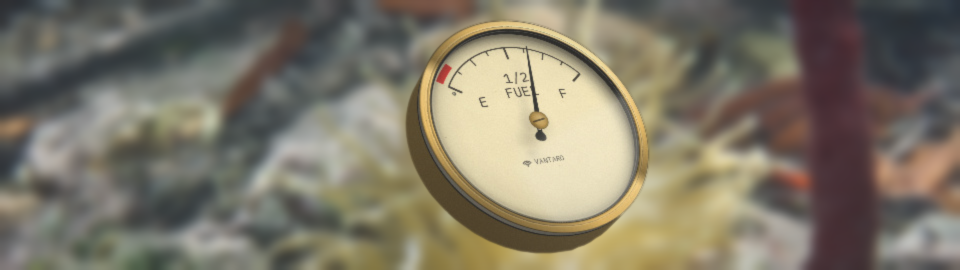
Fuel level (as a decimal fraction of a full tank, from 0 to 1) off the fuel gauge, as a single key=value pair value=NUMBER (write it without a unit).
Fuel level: value=0.625
